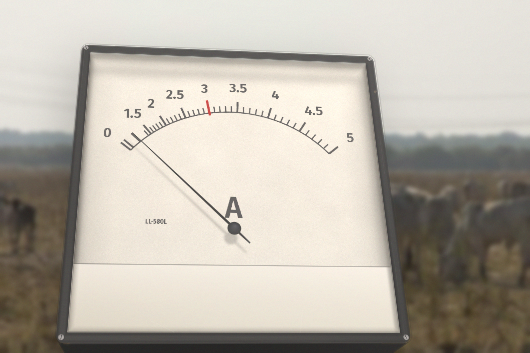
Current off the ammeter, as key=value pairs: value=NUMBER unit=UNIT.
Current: value=1 unit=A
